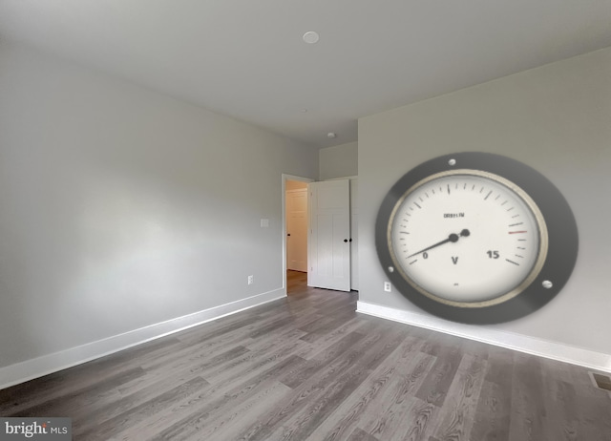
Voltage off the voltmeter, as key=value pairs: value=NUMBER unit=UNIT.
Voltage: value=0.5 unit=V
